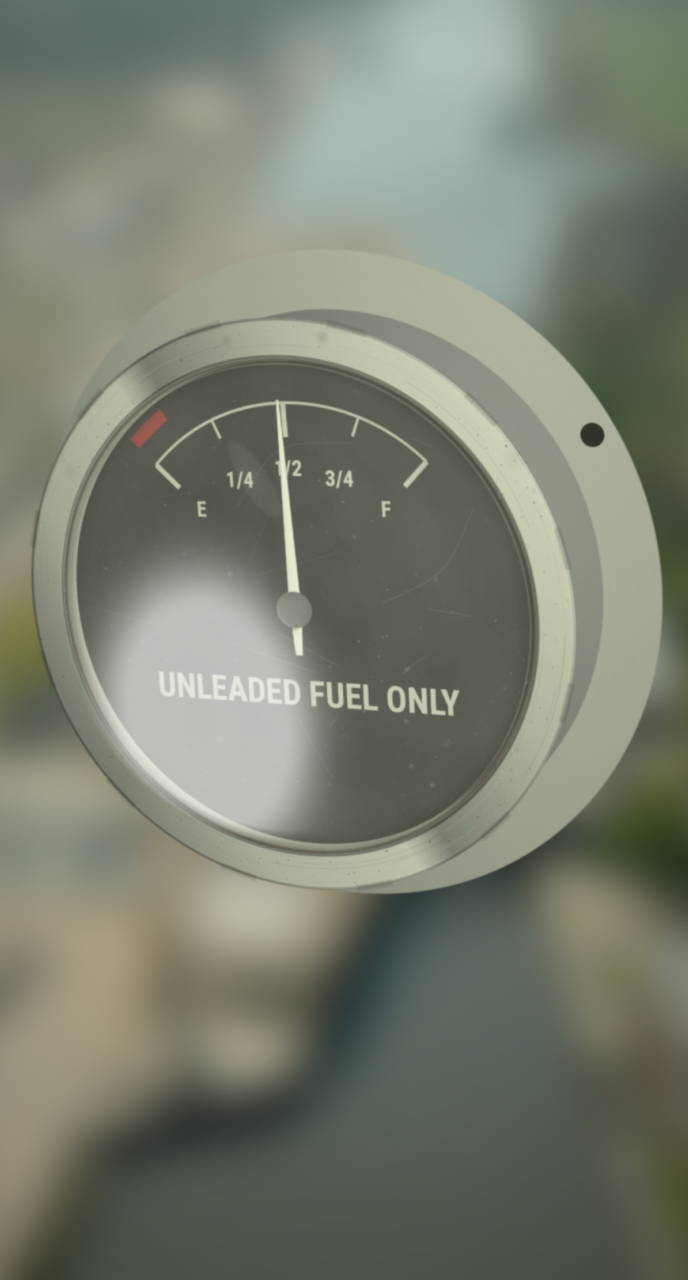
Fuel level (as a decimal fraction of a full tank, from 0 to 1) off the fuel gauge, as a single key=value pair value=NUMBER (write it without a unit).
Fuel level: value=0.5
